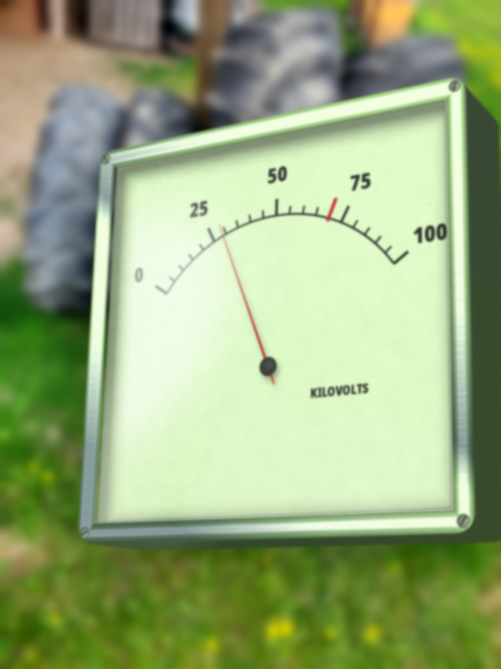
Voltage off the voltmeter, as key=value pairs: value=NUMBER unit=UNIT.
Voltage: value=30 unit=kV
